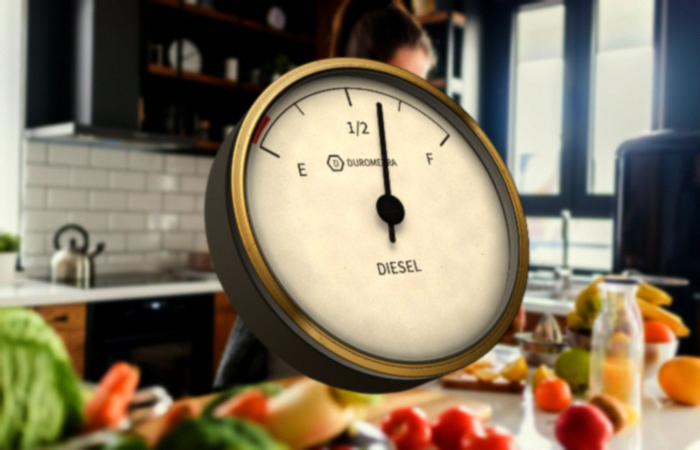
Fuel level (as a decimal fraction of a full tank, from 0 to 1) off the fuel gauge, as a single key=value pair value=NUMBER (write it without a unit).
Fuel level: value=0.625
